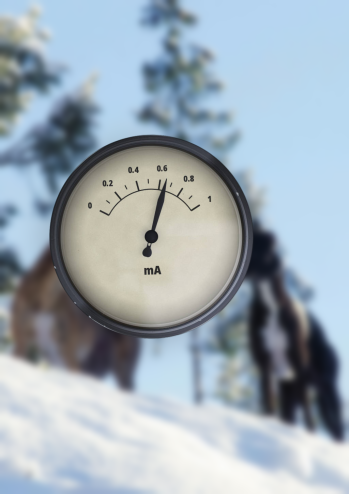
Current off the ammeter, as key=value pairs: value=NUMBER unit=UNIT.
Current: value=0.65 unit=mA
